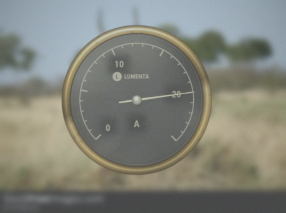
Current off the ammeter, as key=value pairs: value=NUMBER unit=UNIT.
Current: value=20 unit=A
